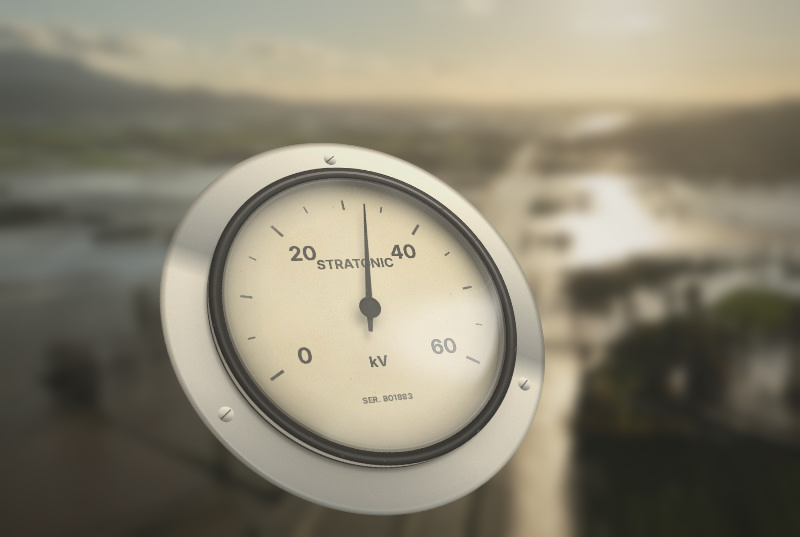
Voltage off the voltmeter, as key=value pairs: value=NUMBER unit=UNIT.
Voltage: value=32.5 unit=kV
